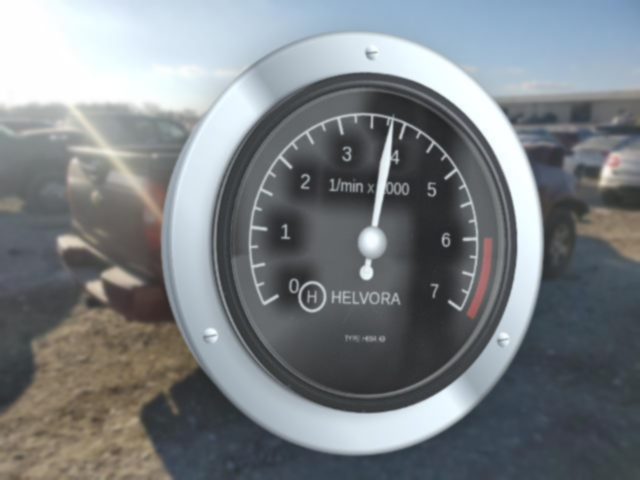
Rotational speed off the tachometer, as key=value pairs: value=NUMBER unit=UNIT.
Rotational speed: value=3750 unit=rpm
